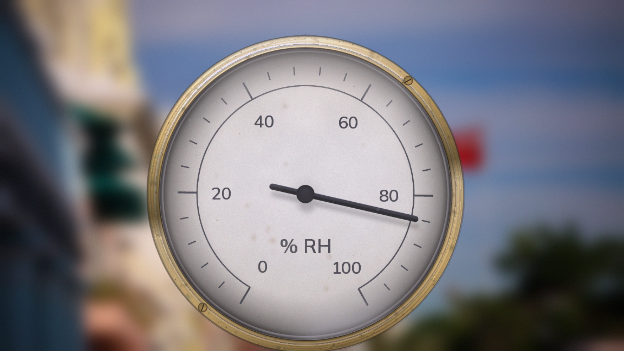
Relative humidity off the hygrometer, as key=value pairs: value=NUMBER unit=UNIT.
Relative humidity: value=84 unit=%
